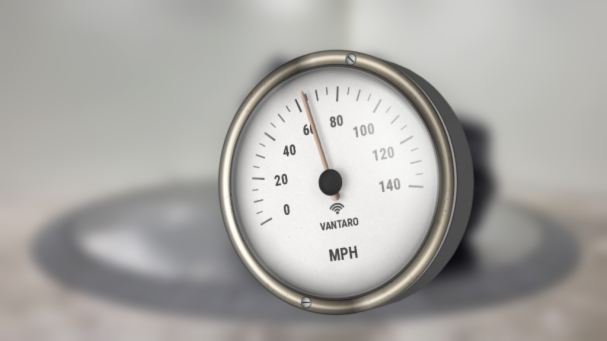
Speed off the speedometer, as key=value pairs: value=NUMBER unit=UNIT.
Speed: value=65 unit=mph
